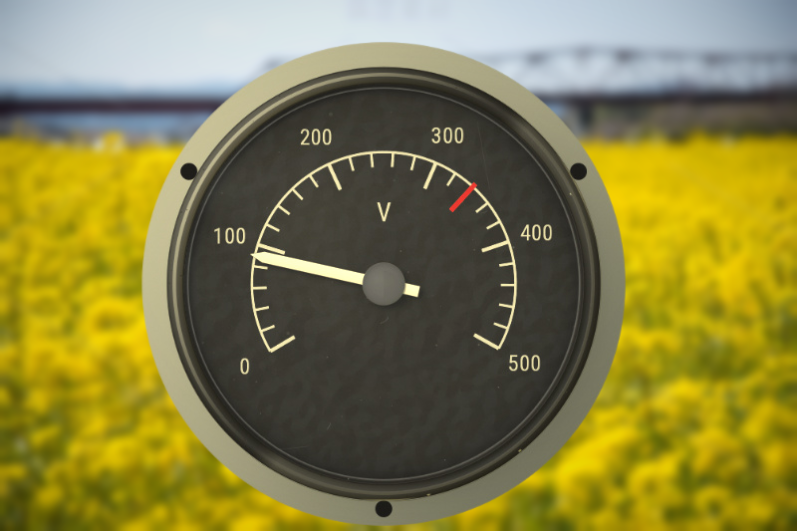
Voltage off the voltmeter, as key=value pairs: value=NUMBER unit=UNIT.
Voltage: value=90 unit=V
